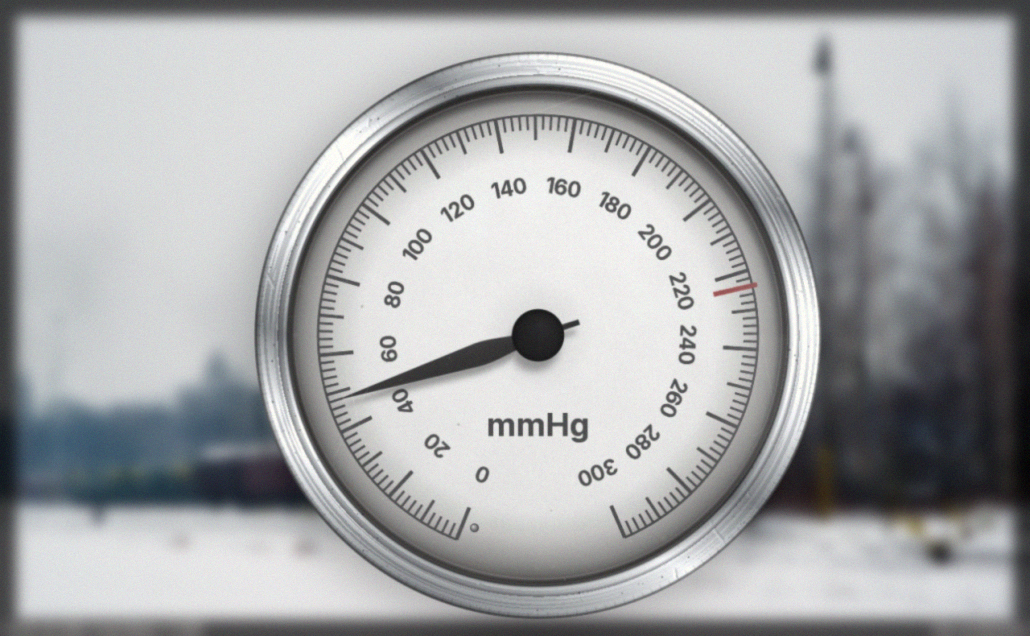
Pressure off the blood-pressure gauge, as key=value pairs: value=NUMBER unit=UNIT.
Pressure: value=48 unit=mmHg
